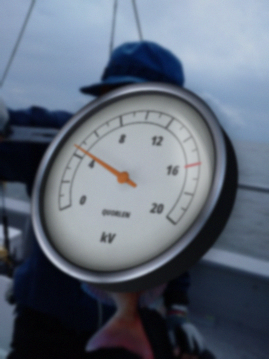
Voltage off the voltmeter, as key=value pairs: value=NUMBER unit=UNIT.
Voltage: value=4.5 unit=kV
